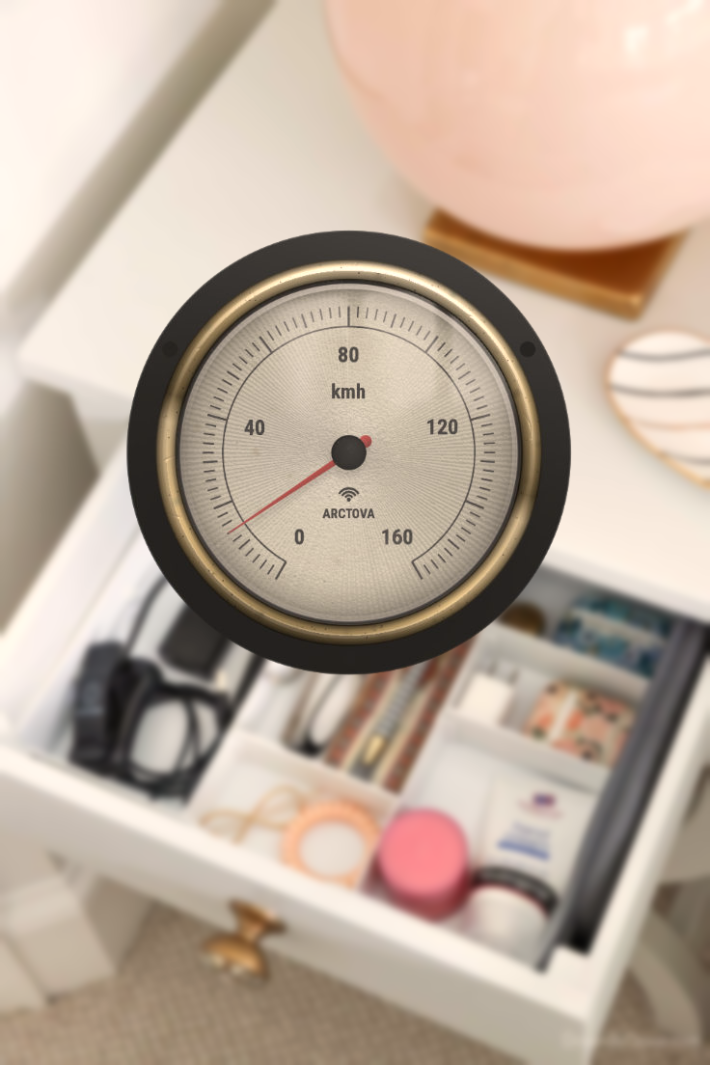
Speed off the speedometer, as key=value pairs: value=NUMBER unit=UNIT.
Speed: value=14 unit=km/h
